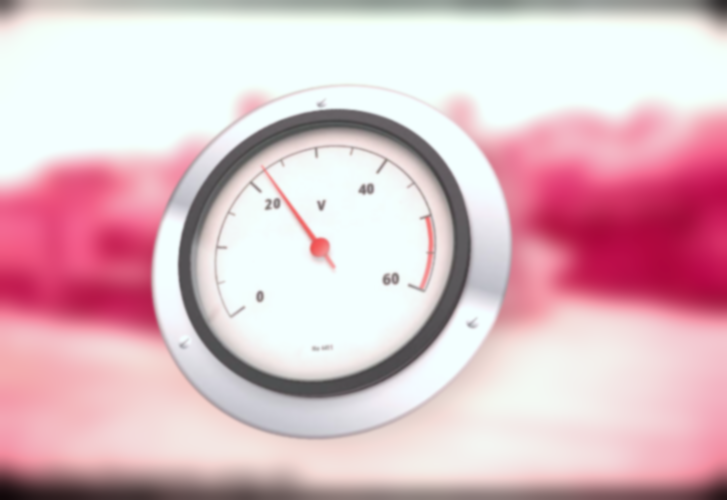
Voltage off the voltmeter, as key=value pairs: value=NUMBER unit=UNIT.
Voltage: value=22.5 unit=V
